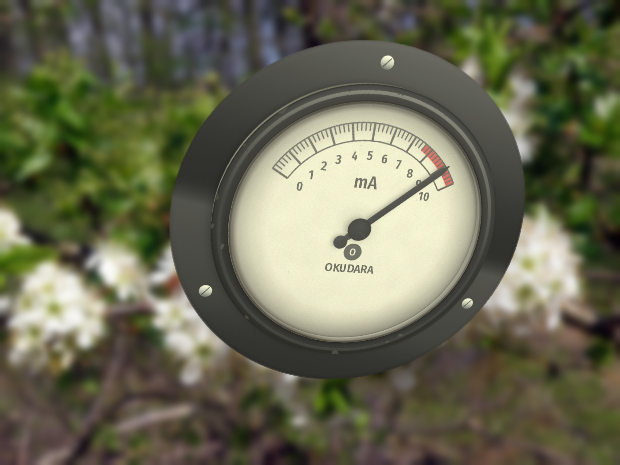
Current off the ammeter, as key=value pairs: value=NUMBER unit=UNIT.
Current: value=9 unit=mA
